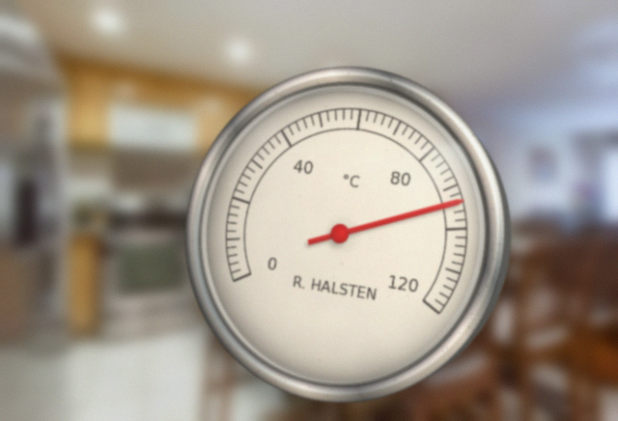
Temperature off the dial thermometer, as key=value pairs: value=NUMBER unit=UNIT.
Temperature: value=94 unit=°C
